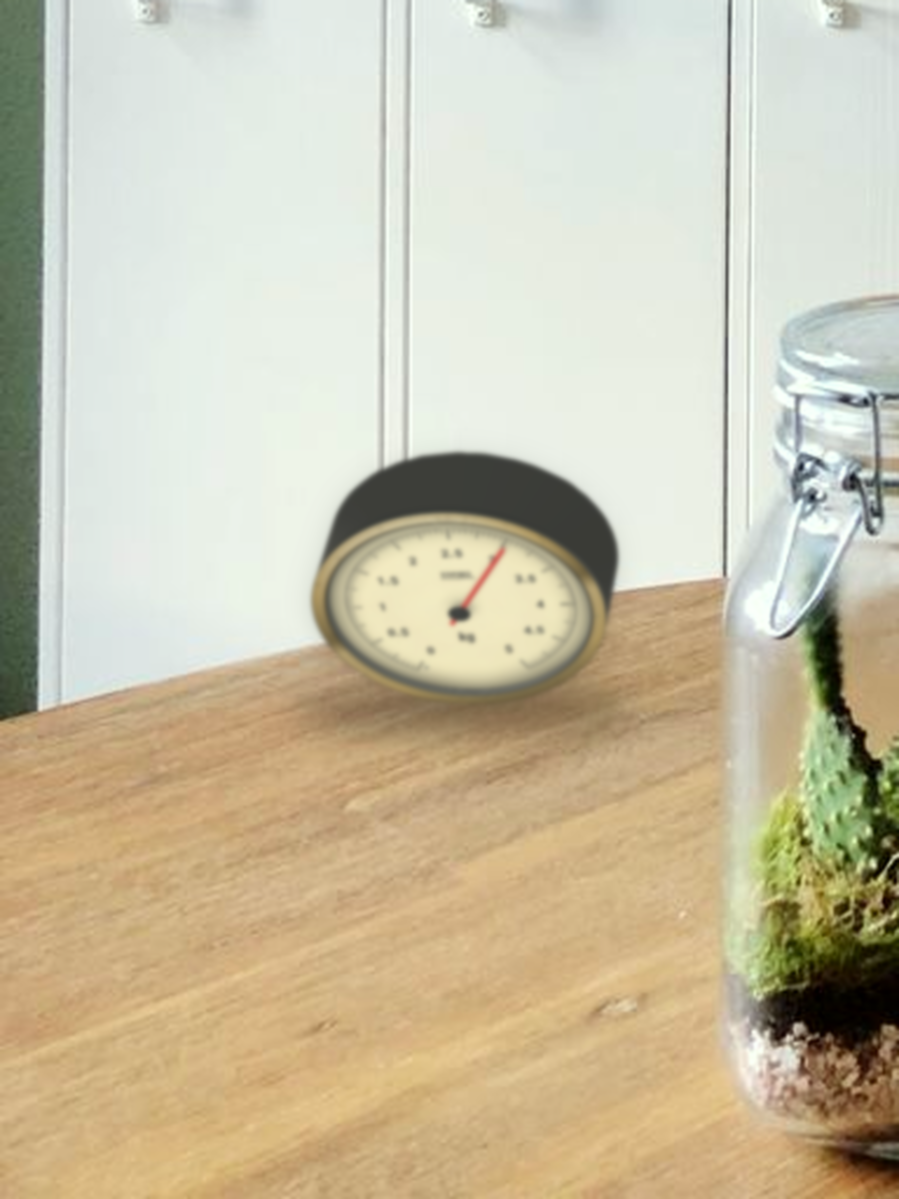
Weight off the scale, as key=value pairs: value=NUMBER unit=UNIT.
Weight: value=3 unit=kg
